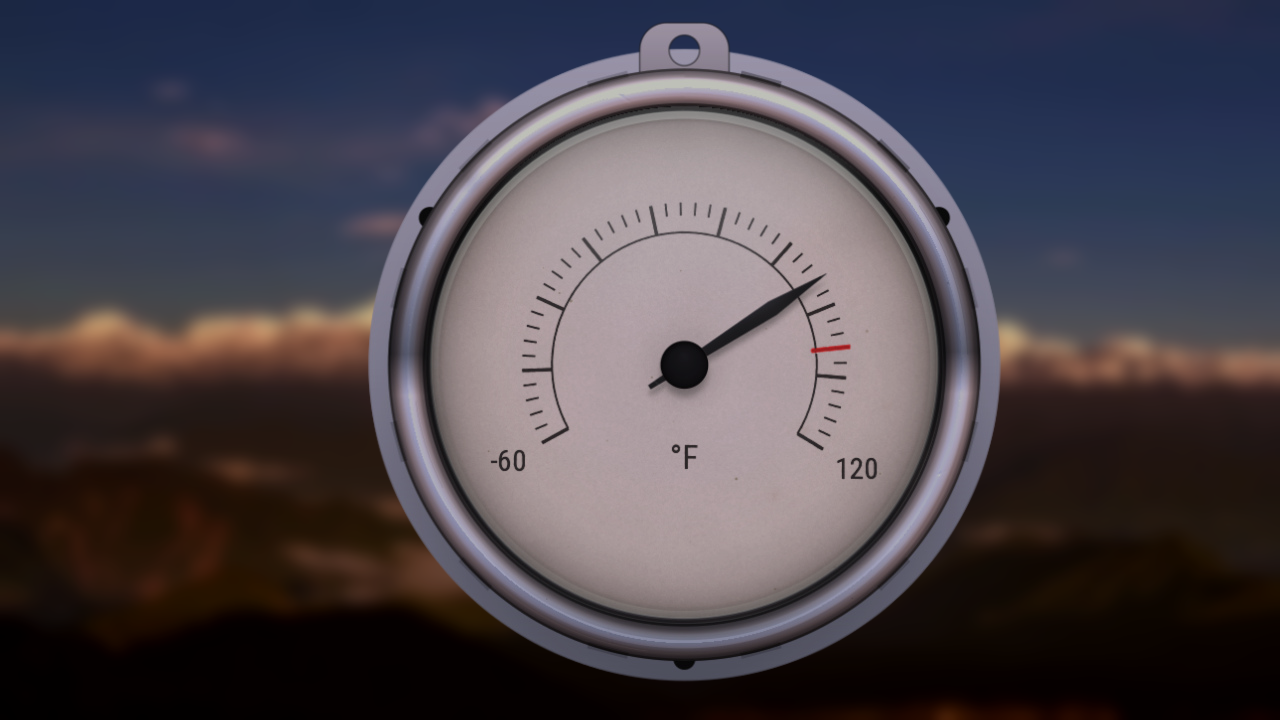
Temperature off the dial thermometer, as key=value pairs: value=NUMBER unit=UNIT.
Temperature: value=72 unit=°F
